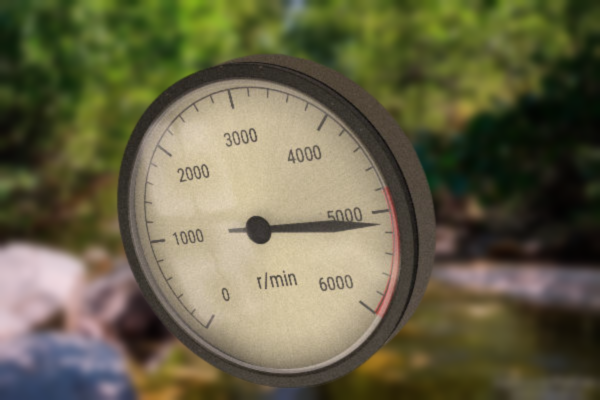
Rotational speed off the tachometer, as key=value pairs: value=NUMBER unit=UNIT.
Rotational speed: value=5100 unit=rpm
